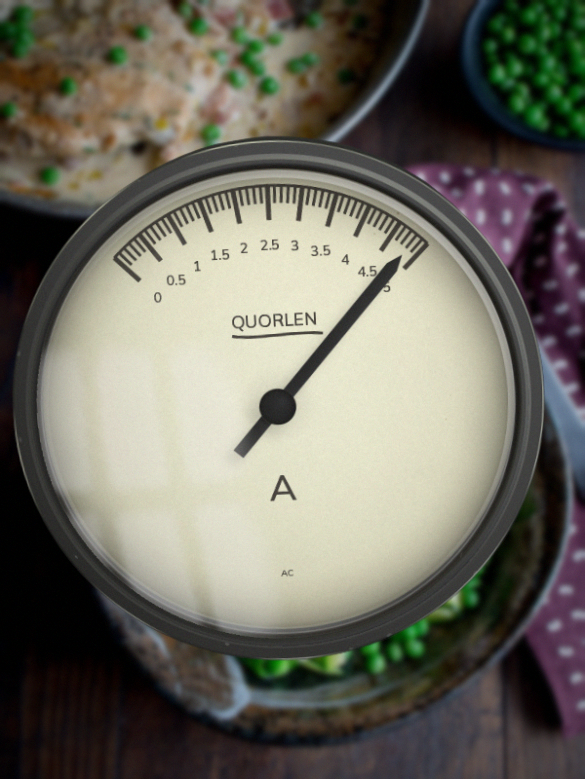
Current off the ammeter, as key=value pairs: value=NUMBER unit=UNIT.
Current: value=4.8 unit=A
